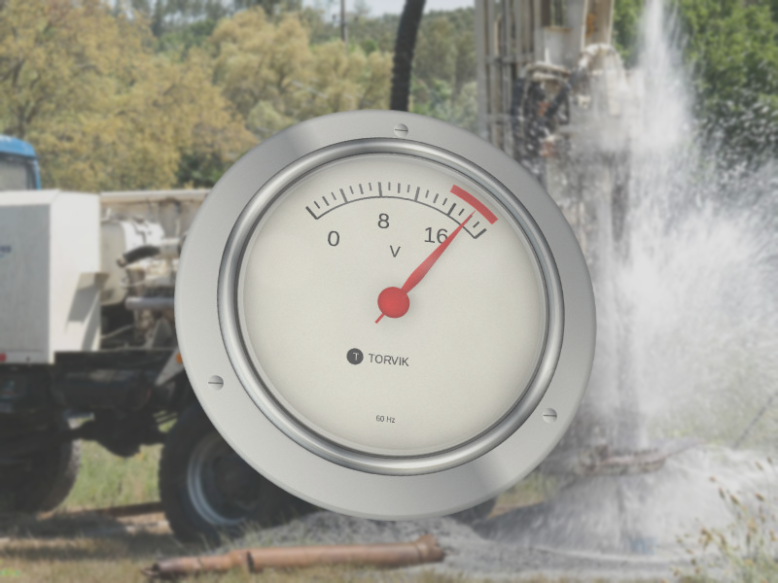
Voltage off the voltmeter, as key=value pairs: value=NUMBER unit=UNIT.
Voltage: value=18 unit=V
